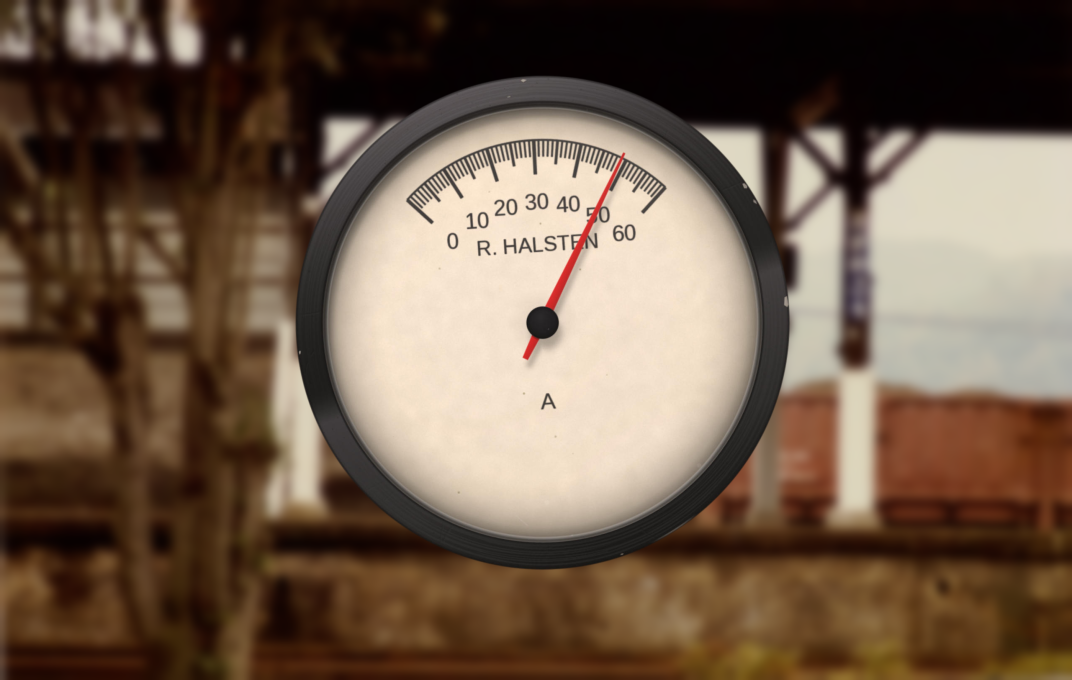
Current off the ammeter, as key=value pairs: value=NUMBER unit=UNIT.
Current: value=49 unit=A
